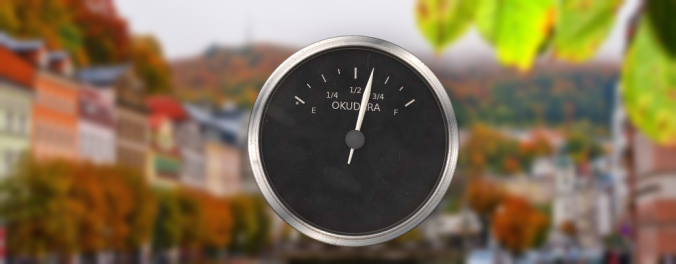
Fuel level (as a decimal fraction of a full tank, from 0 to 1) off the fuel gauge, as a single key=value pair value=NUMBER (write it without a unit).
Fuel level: value=0.625
